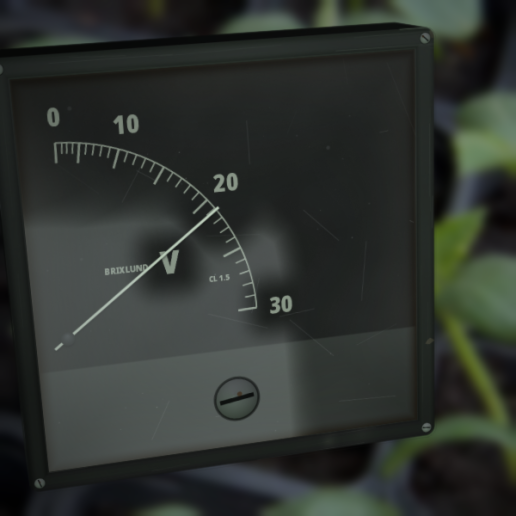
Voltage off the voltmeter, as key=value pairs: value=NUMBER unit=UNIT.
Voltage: value=21 unit=V
